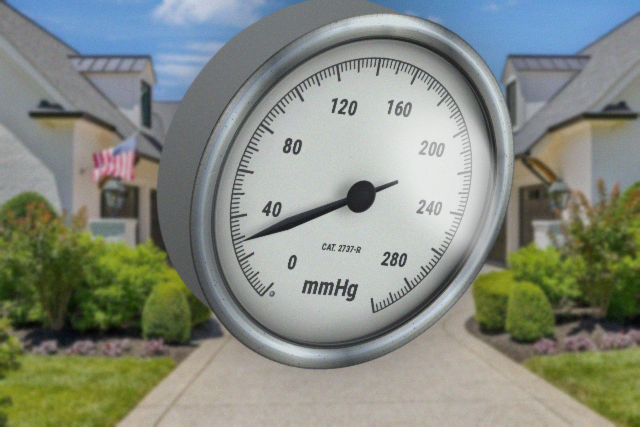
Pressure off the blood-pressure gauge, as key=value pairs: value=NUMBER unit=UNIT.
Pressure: value=30 unit=mmHg
